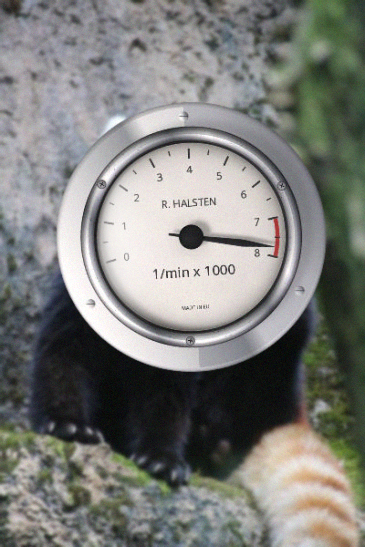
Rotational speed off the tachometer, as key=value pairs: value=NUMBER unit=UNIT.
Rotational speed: value=7750 unit=rpm
